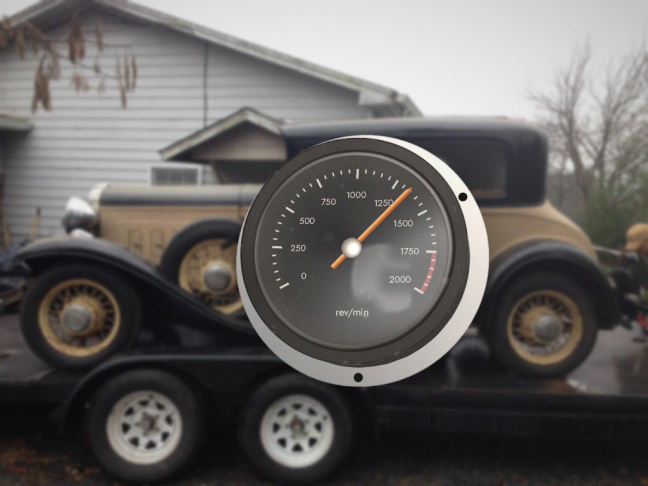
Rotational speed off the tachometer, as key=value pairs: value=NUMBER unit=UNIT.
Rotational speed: value=1350 unit=rpm
